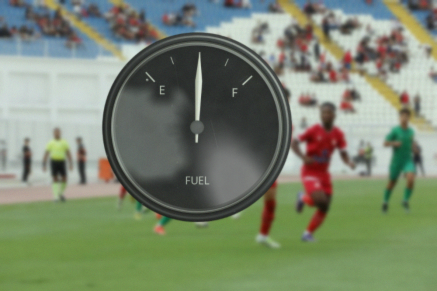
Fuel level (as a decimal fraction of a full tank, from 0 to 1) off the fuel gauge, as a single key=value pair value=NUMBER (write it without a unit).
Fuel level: value=0.5
